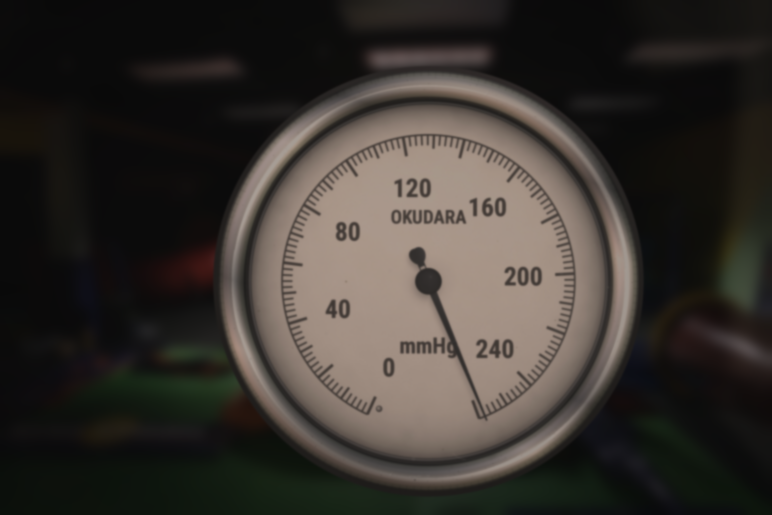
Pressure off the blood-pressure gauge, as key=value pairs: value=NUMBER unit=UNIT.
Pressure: value=258 unit=mmHg
